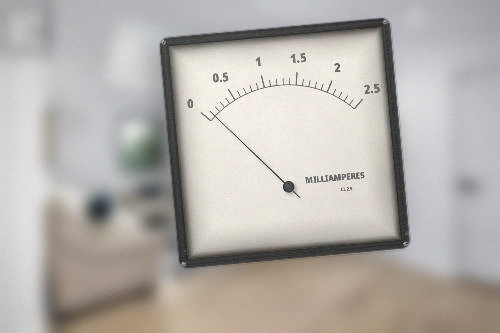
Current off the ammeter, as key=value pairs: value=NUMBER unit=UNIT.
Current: value=0.1 unit=mA
